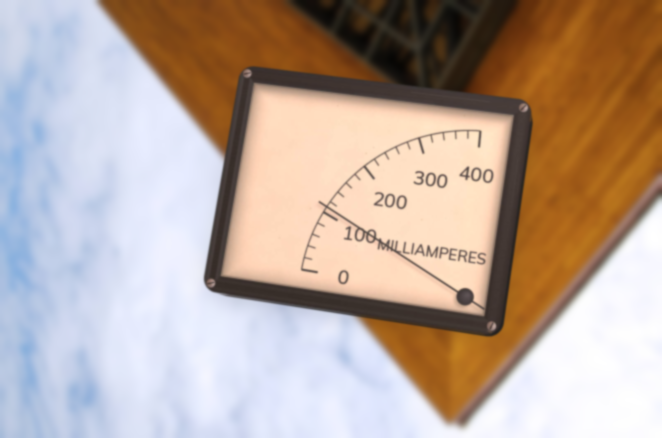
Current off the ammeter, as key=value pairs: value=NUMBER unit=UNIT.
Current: value=110 unit=mA
